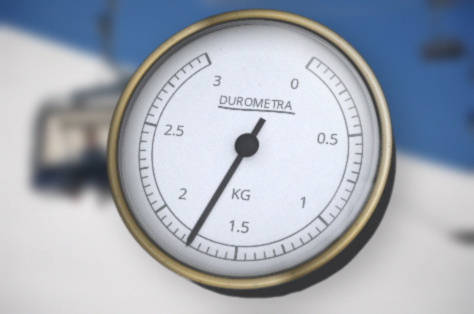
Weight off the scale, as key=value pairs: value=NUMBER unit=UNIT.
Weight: value=1.75 unit=kg
